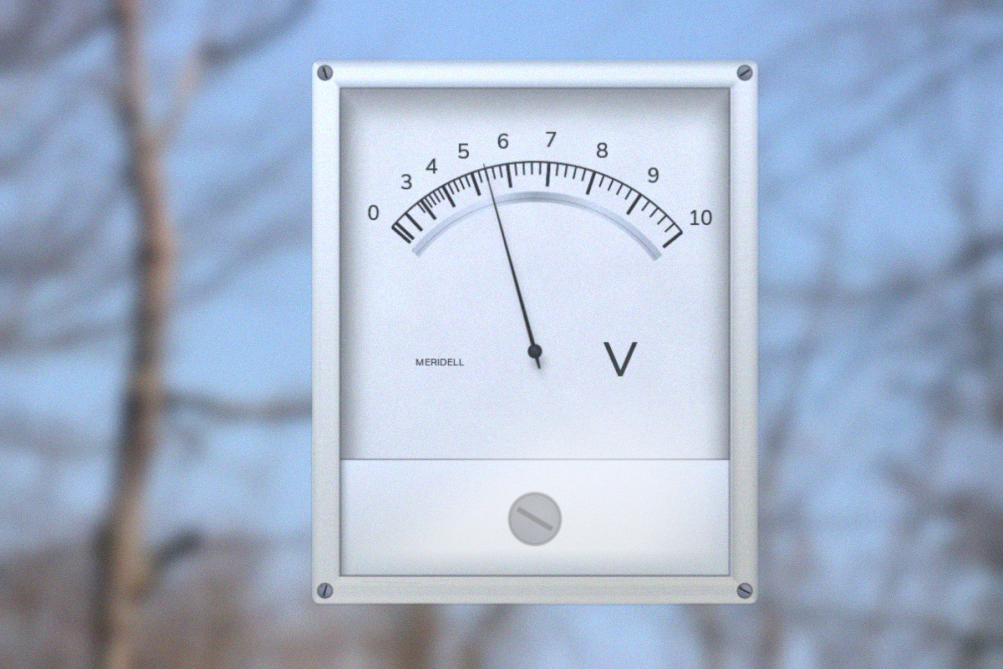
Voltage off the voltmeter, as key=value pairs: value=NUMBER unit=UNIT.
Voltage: value=5.4 unit=V
